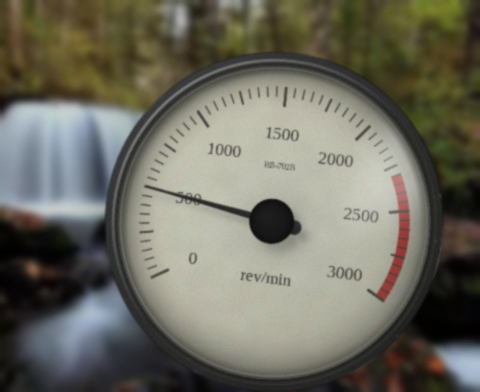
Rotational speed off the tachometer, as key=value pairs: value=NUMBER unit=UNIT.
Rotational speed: value=500 unit=rpm
